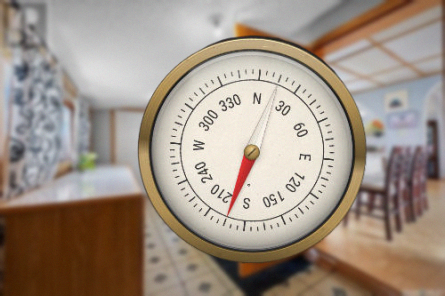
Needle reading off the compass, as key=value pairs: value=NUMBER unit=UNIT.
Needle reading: value=195 unit=°
